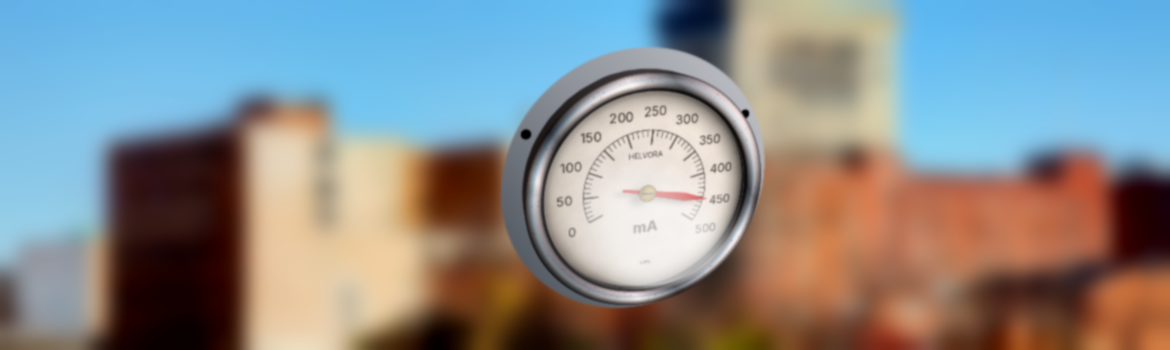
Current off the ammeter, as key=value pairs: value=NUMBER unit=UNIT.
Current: value=450 unit=mA
